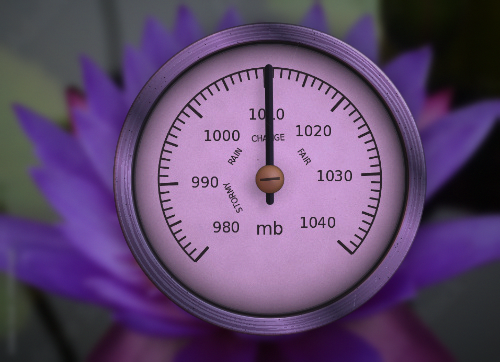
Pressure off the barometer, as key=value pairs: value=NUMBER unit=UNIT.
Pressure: value=1010.5 unit=mbar
